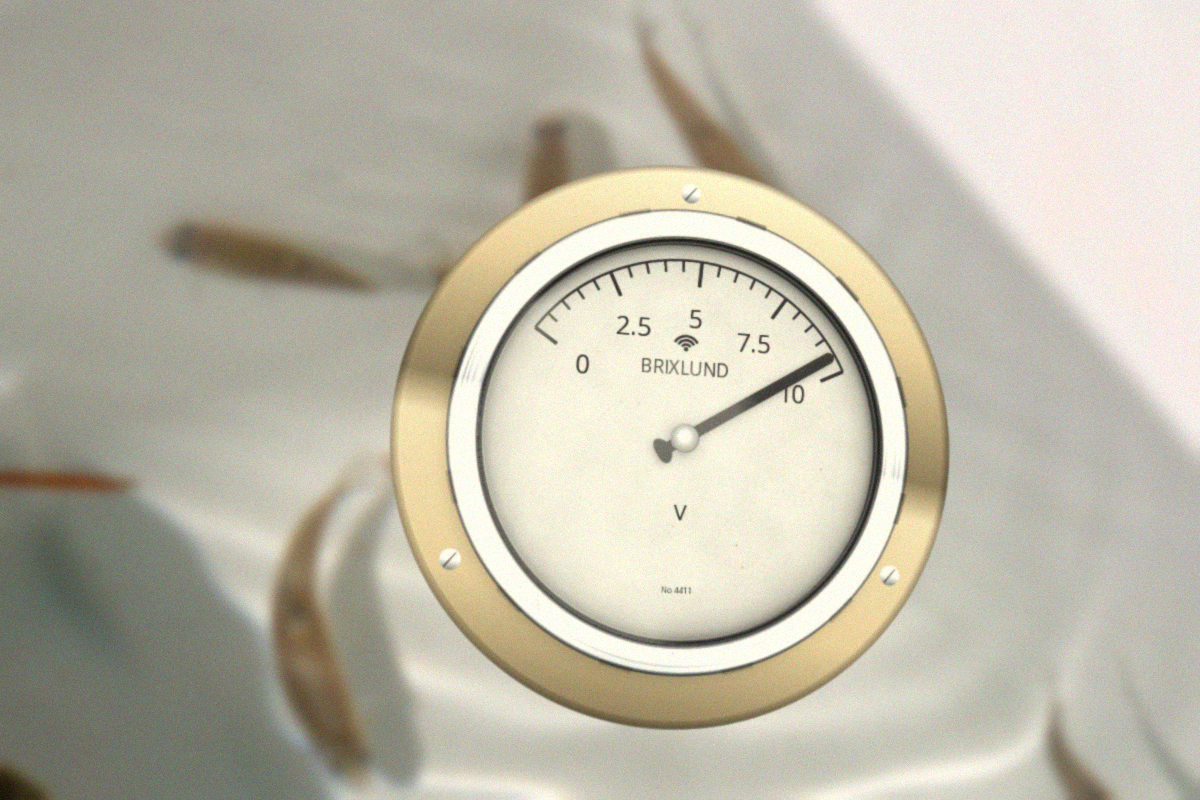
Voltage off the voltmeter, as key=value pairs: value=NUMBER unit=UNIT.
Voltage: value=9.5 unit=V
